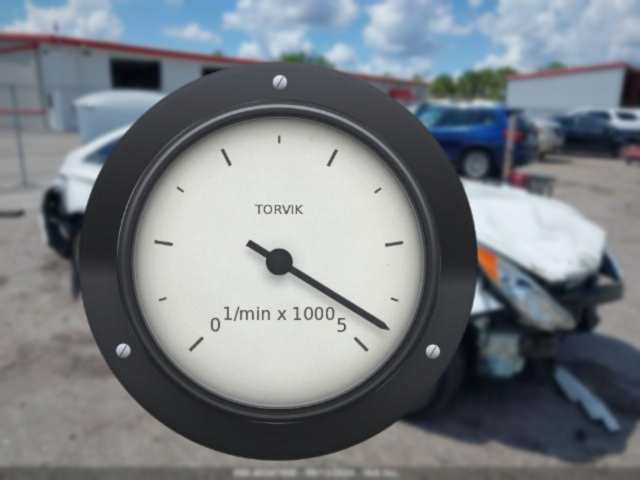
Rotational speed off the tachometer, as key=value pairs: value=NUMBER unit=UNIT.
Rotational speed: value=4750 unit=rpm
